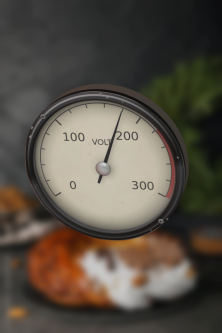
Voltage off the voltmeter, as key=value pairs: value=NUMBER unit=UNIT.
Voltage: value=180 unit=V
